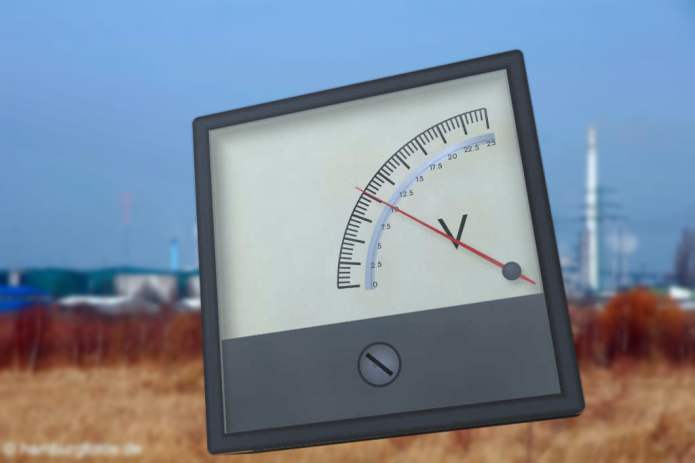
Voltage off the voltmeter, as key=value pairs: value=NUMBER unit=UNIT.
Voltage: value=10 unit=V
